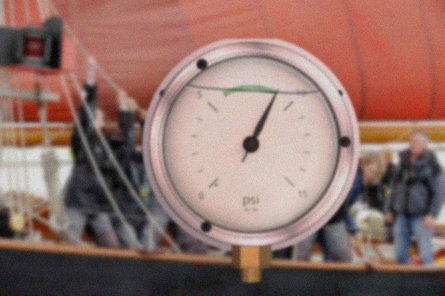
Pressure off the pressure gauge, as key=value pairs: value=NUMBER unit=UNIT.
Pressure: value=9 unit=psi
